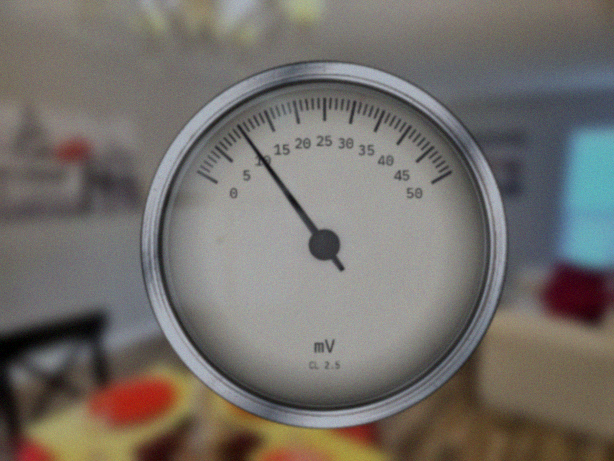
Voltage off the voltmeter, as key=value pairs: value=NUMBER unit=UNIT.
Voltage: value=10 unit=mV
